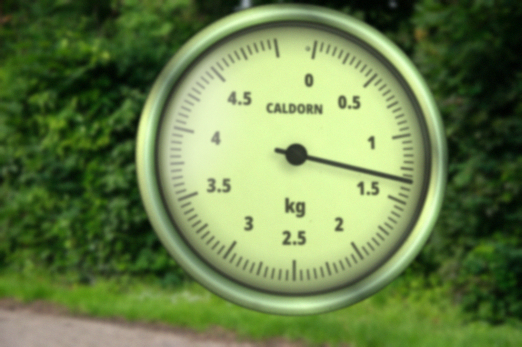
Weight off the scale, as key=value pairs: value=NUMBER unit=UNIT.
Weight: value=1.35 unit=kg
